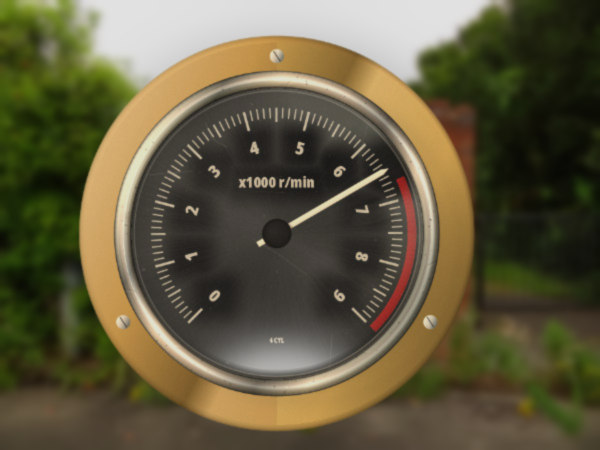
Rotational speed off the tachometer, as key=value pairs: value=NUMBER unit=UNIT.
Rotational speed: value=6500 unit=rpm
